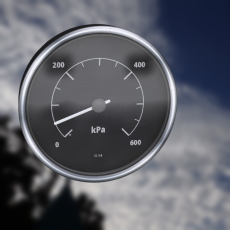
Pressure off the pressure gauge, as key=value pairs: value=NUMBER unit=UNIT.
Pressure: value=50 unit=kPa
